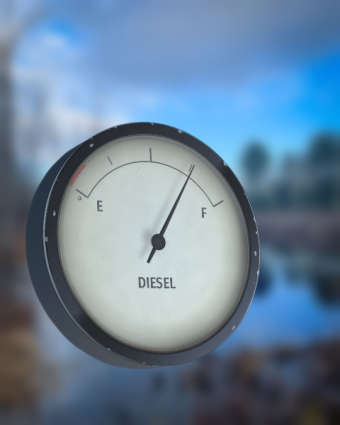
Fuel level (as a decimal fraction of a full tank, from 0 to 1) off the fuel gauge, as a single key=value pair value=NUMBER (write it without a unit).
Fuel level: value=0.75
